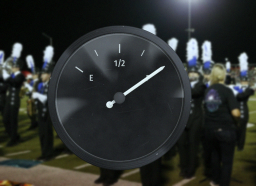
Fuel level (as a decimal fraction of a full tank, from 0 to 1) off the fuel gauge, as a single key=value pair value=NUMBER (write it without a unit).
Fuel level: value=1
